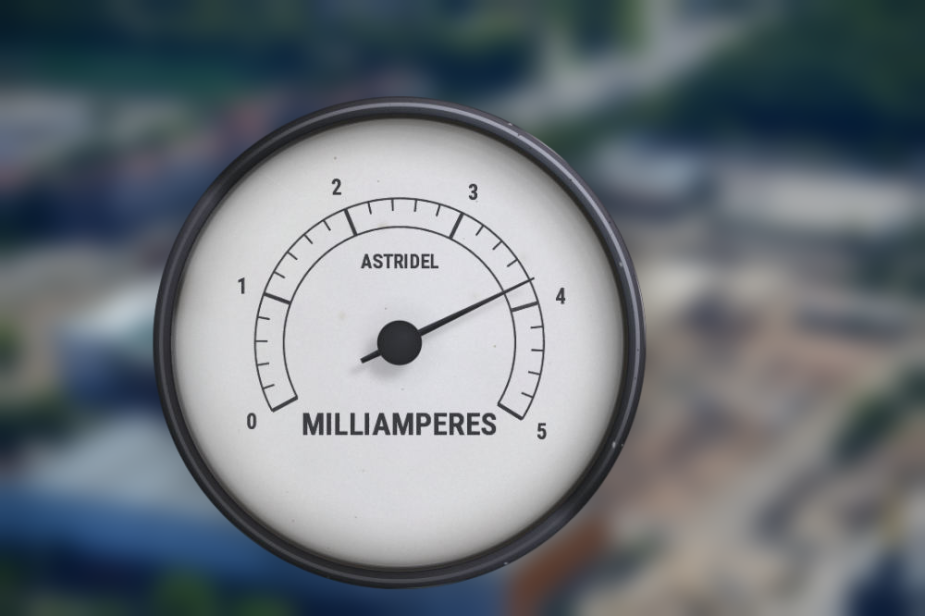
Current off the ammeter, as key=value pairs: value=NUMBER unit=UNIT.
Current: value=3.8 unit=mA
